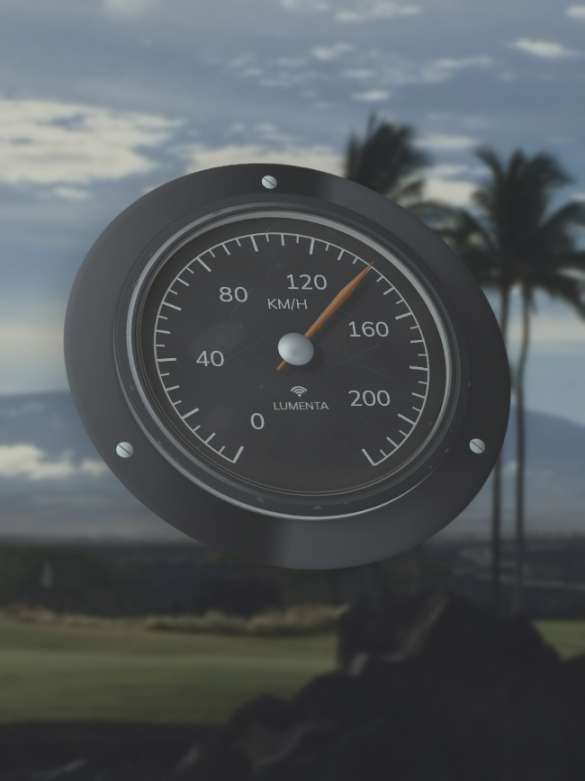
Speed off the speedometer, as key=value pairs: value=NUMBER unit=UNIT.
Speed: value=140 unit=km/h
